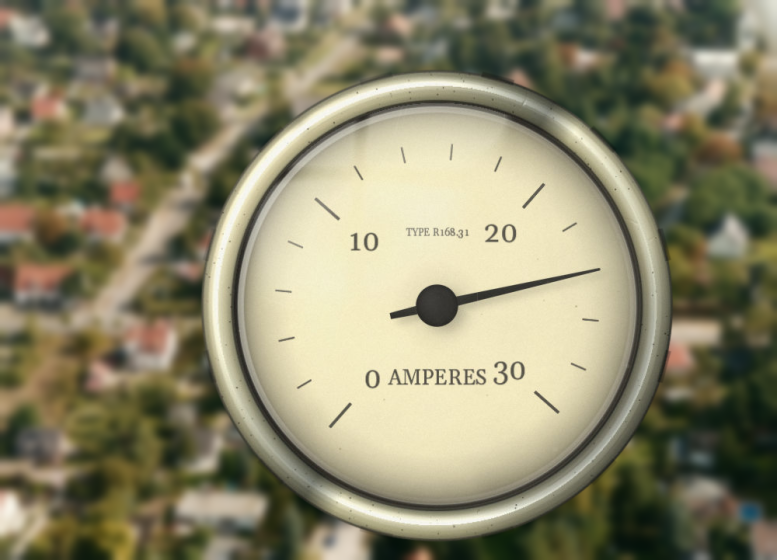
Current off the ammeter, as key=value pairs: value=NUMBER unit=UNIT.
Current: value=24 unit=A
